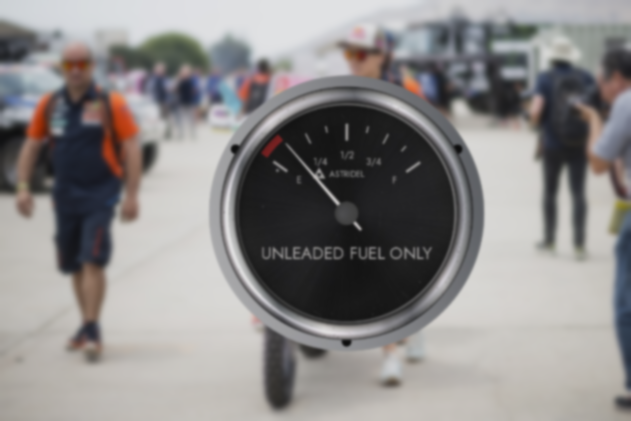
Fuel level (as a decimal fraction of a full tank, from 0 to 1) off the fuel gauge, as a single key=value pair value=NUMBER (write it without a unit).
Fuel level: value=0.125
